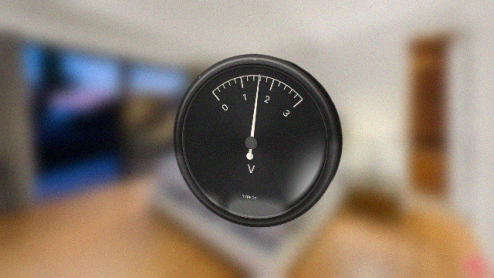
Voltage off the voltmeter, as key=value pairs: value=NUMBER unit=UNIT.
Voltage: value=1.6 unit=V
